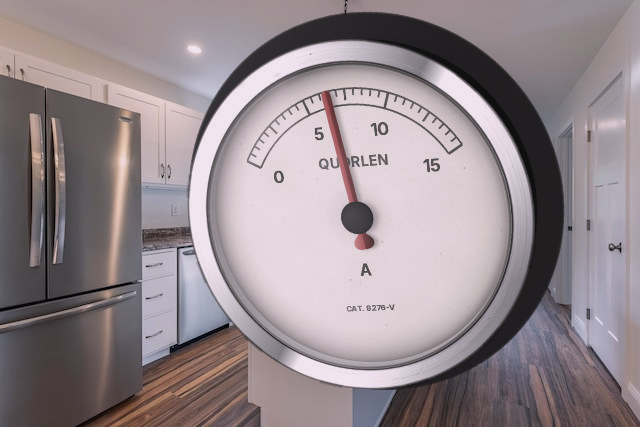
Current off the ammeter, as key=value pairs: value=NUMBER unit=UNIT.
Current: value=6.5 unit=A
